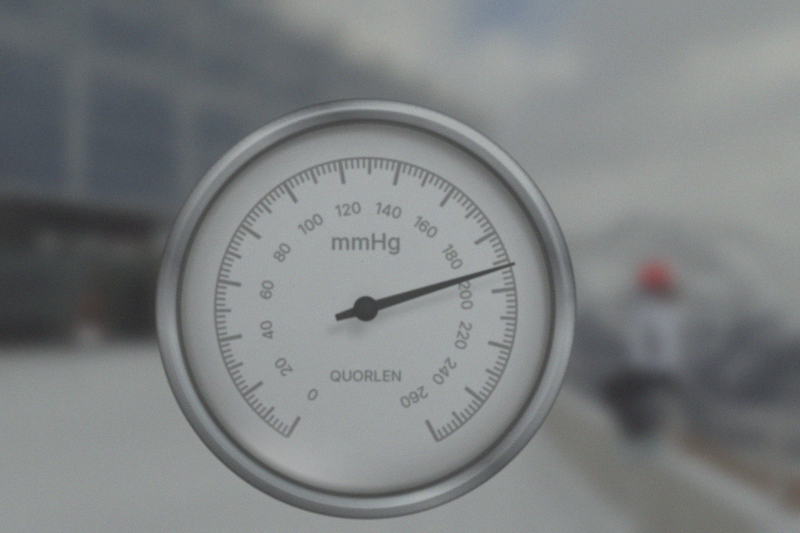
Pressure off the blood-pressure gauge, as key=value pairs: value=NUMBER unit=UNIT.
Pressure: value=192 unit=mmHg
